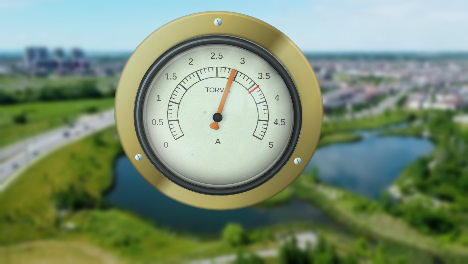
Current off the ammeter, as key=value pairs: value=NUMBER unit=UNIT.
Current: value=2.9 unit=A
